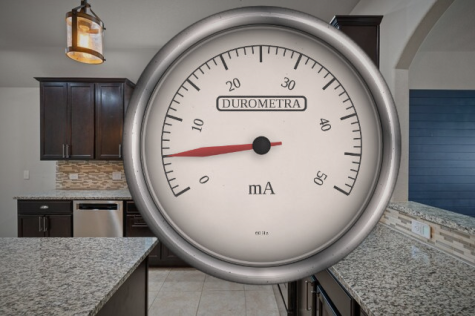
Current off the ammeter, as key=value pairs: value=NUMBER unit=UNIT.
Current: value=5 unit=mA
